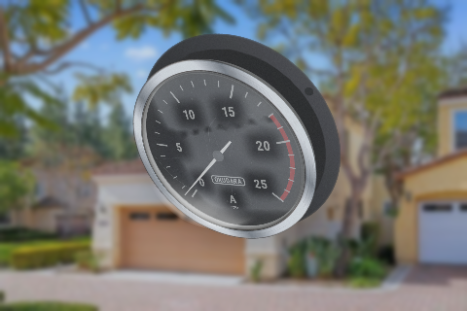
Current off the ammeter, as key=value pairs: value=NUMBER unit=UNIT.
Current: value=0.5 unit=A
